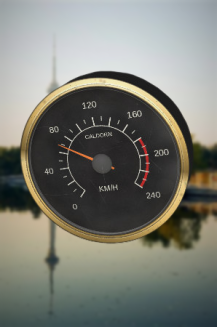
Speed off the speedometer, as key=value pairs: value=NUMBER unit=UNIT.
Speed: value=70 unit=km/h
